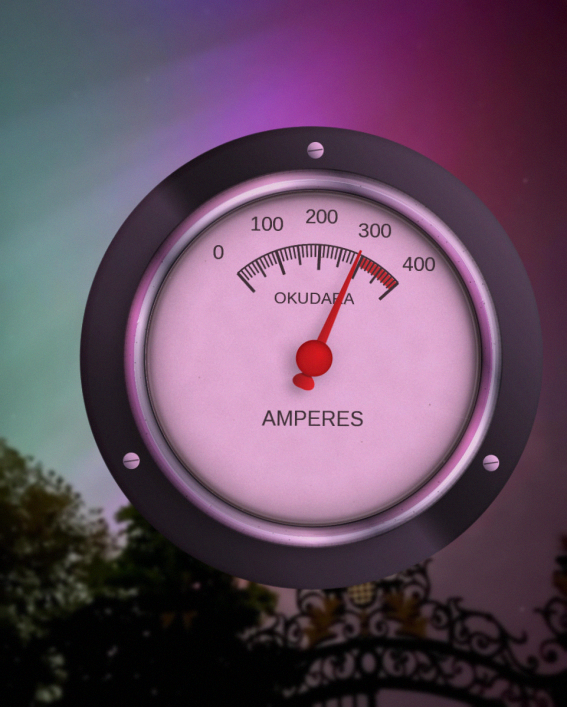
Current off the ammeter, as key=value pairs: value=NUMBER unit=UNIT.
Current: value=290 unit=A
